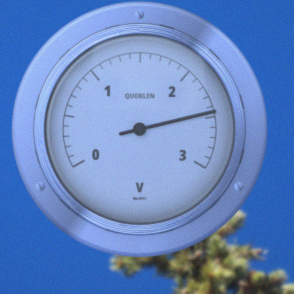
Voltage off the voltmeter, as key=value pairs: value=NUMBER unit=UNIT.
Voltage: value=2.45 unit=V
